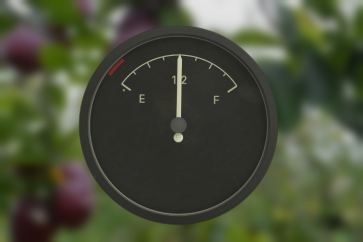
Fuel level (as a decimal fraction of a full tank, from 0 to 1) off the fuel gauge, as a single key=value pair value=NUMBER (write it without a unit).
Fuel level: value=0.5
